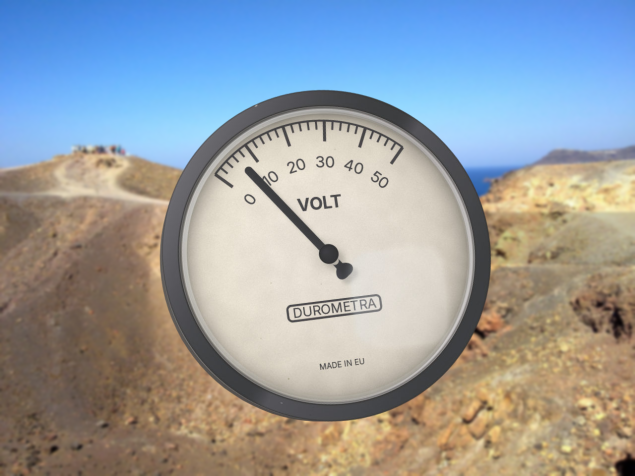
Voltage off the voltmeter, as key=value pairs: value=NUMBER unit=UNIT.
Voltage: value=6 unit=V
